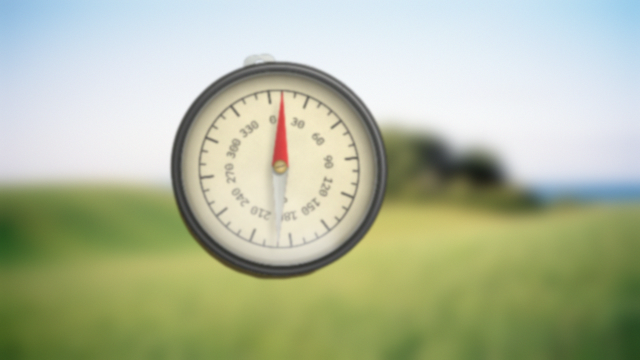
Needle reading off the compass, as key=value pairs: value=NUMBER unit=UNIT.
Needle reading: value=10 unit=°
